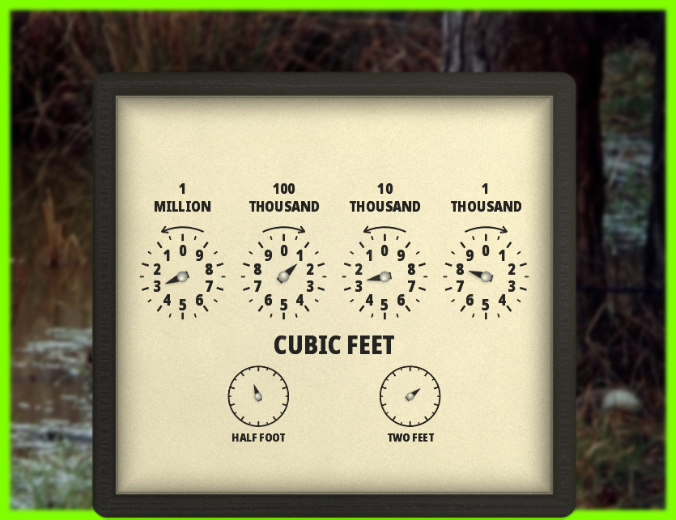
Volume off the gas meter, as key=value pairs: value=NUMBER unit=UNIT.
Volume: value=312800 unit=ft³
